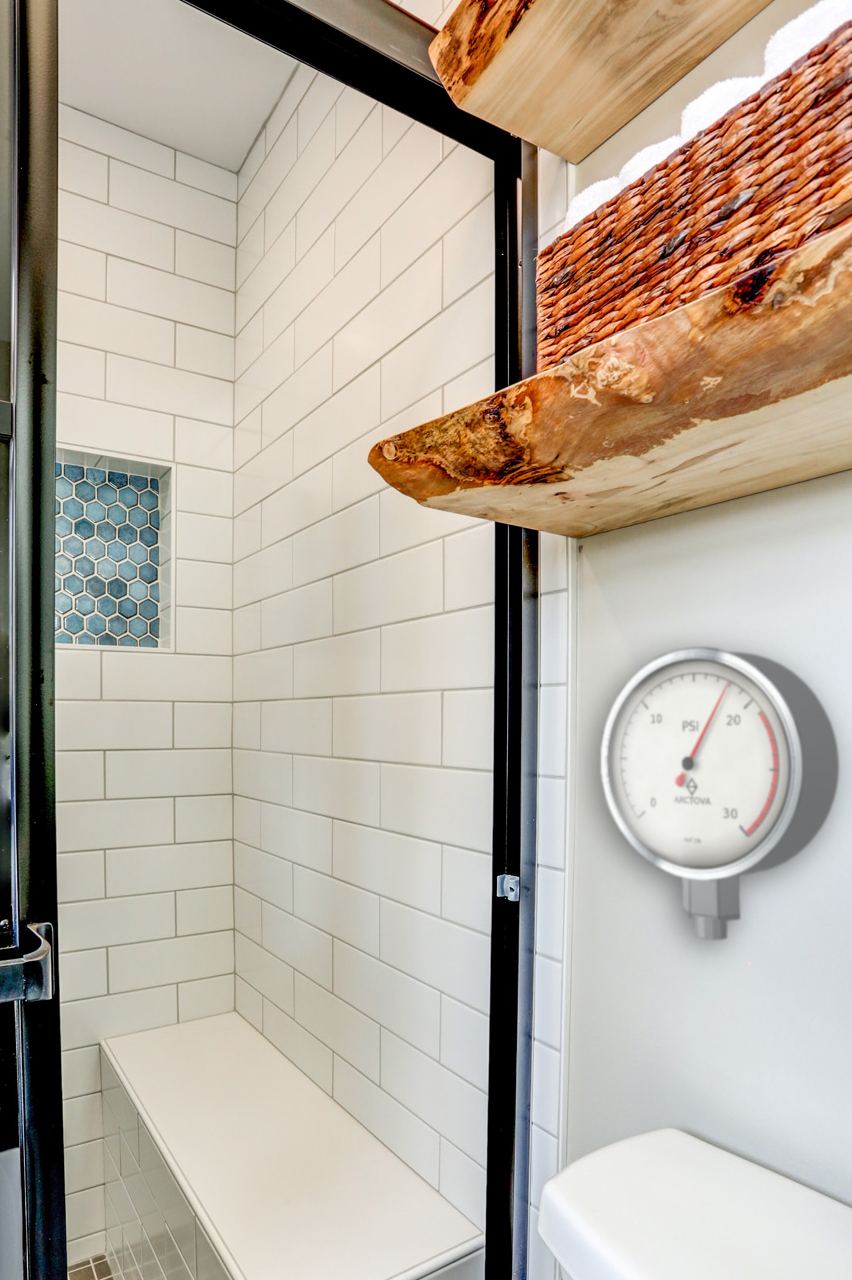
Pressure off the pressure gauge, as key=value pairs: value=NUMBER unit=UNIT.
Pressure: value=18 unit=psi
